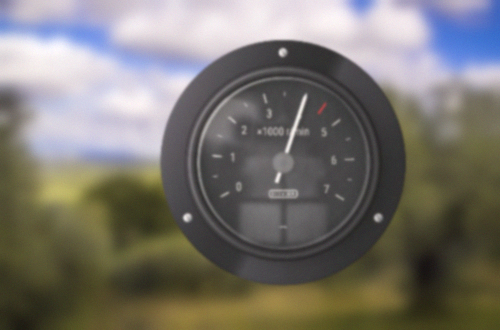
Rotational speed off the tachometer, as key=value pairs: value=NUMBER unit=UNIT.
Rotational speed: value=4000 unit=rpm
